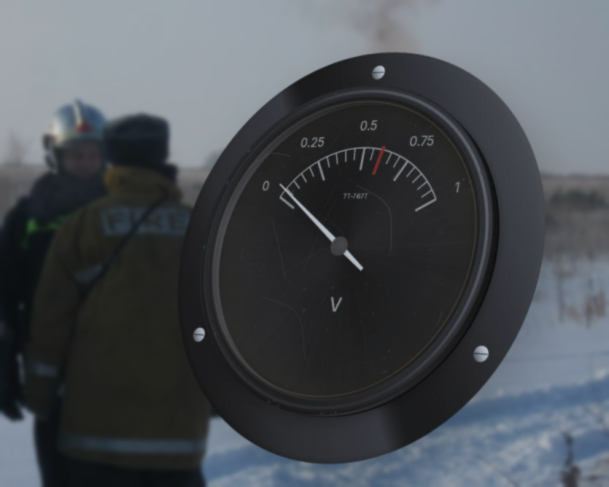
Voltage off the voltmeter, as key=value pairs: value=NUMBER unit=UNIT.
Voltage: value=0.05 unit=V
